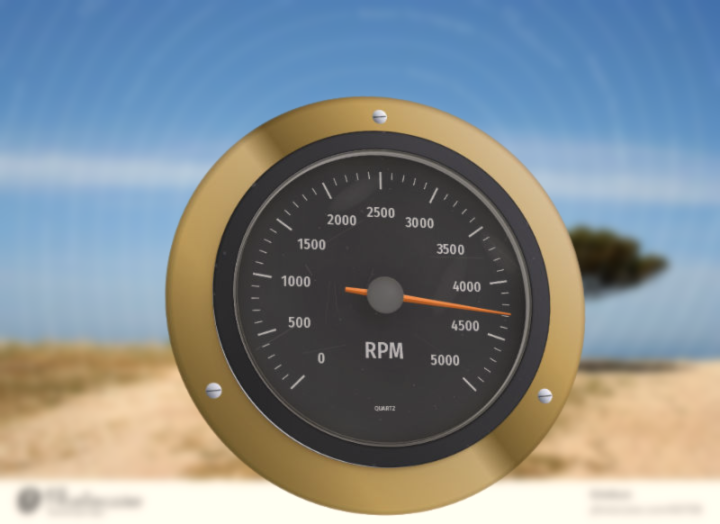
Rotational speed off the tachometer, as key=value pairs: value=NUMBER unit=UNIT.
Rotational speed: value=4300 unit=rpm
